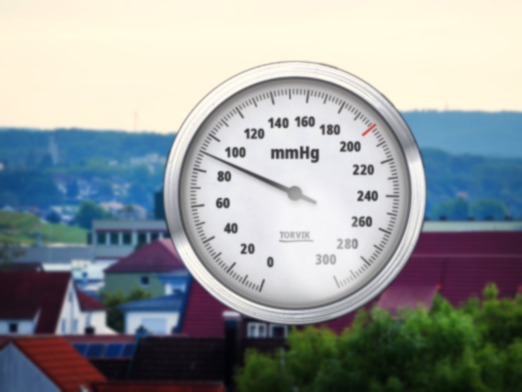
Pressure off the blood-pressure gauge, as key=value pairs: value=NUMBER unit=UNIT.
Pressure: value=90 unit=mmHg
